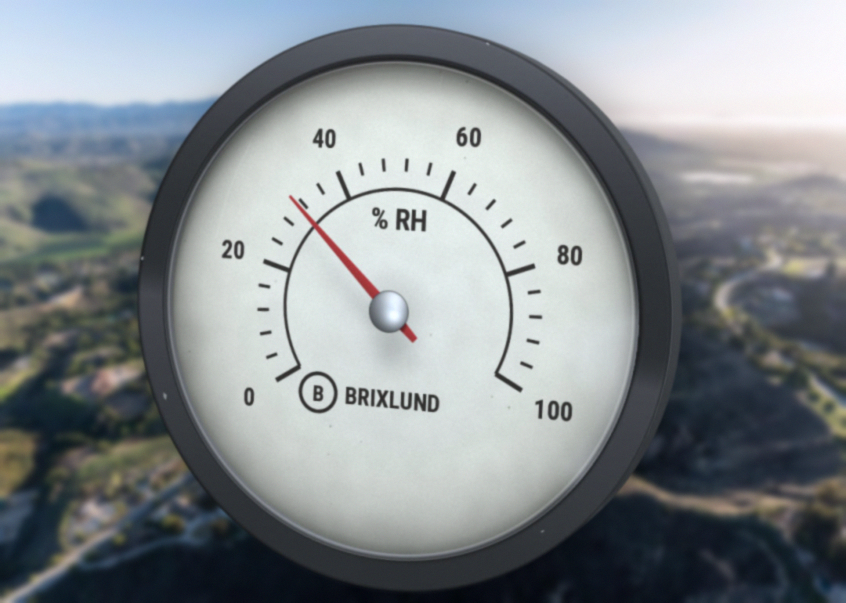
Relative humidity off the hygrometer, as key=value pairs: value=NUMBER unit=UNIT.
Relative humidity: value=32 unit=%
